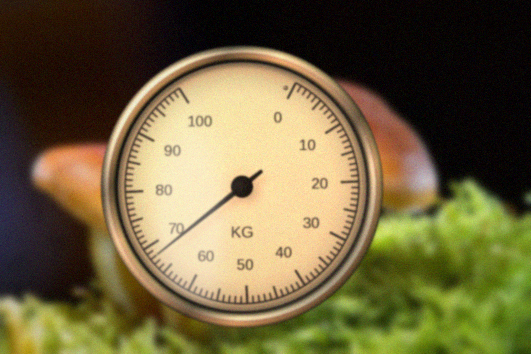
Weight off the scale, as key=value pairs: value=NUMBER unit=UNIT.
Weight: value=68 unit=kg
